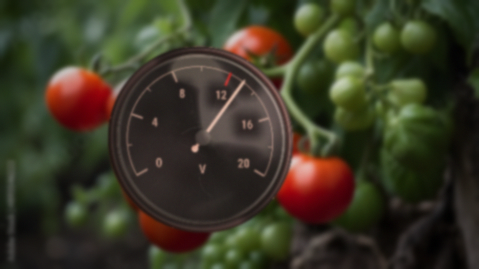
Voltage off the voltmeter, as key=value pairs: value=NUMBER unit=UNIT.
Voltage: value=13 unit=V
